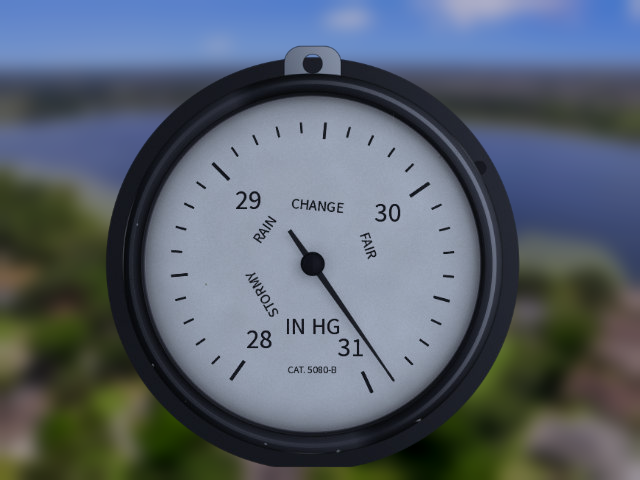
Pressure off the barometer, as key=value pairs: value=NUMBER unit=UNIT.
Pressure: value=30.9 unit=inHg
